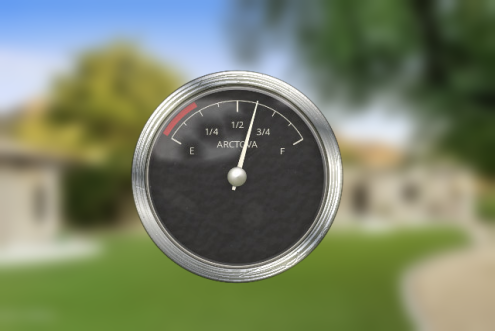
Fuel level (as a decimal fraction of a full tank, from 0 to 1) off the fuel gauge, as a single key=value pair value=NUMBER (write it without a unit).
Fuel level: value=0.625
